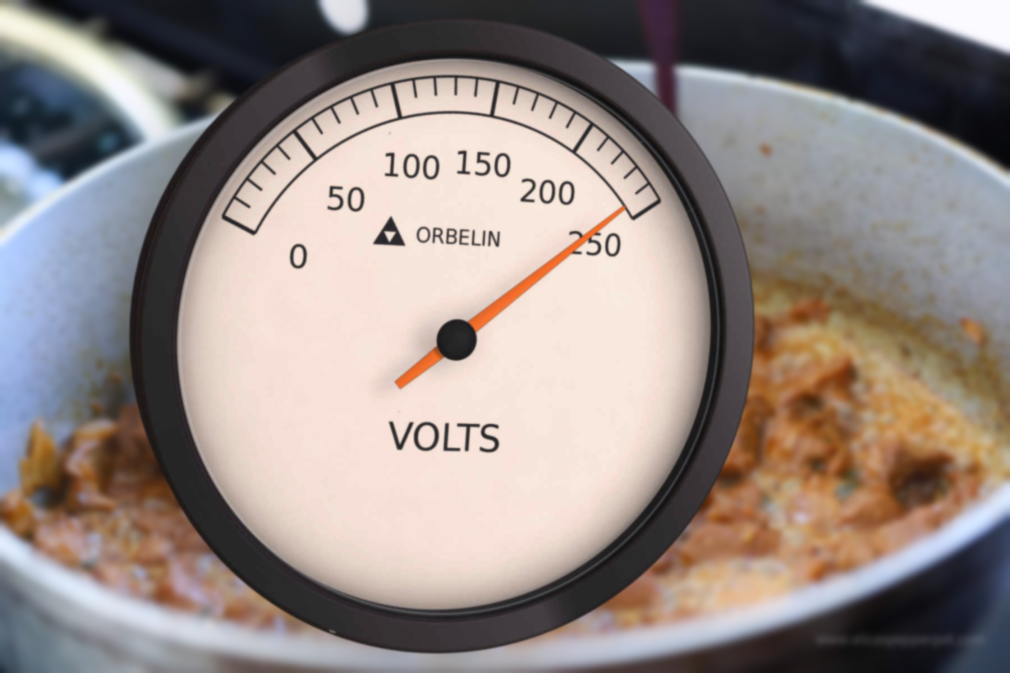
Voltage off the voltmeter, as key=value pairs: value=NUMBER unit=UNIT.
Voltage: value=240 unit=V
